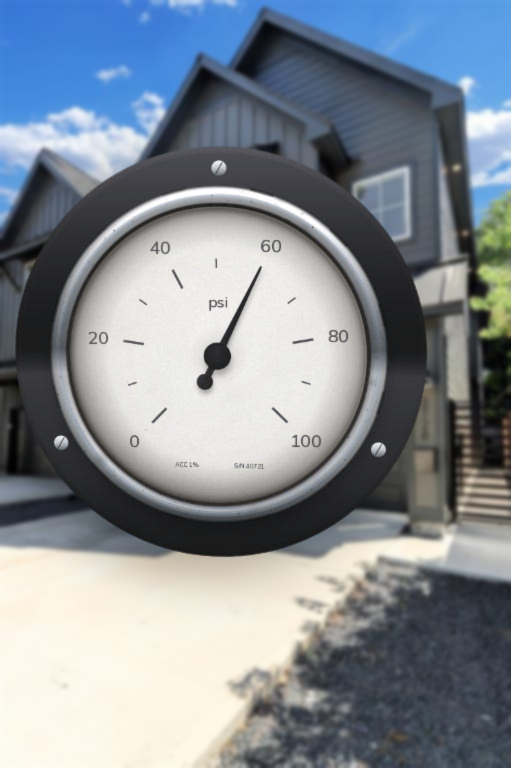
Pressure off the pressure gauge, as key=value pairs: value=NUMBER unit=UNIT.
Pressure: value=60 unit=psi
